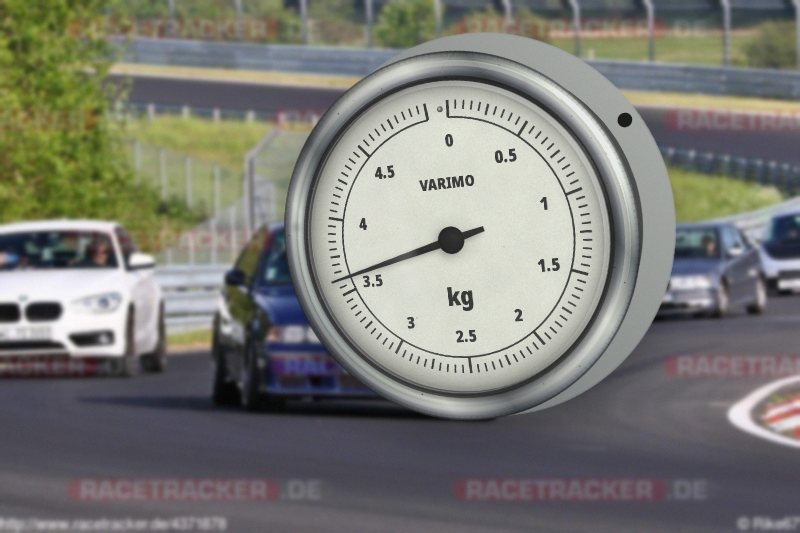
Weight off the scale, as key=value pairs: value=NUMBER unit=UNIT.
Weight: value=3.6 unit=kg
